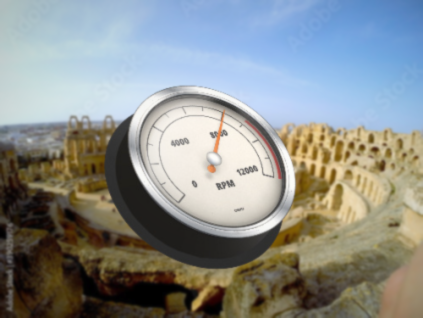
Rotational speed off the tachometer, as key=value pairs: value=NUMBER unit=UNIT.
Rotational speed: value=8000 unit=rpm
